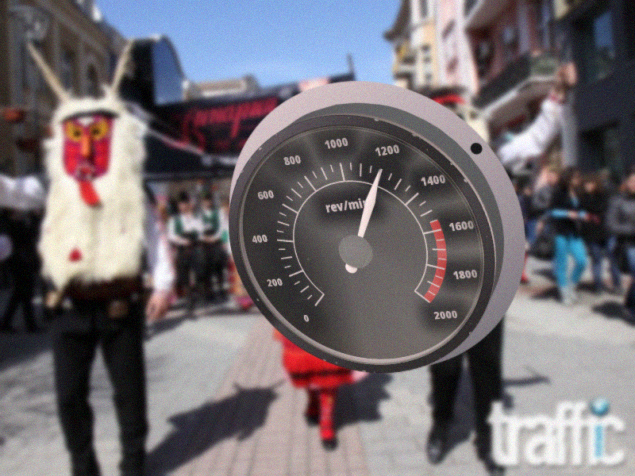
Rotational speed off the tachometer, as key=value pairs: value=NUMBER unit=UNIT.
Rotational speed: value=1200 unit=rpm
